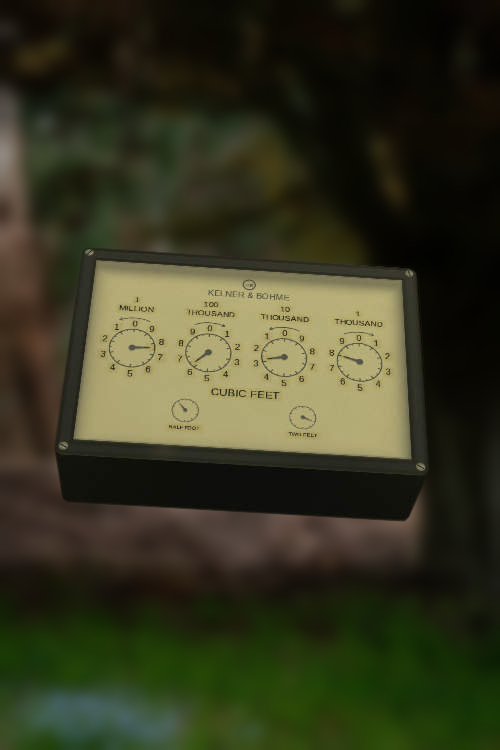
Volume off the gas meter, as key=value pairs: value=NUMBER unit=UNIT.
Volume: value=762800 unit=ft³
